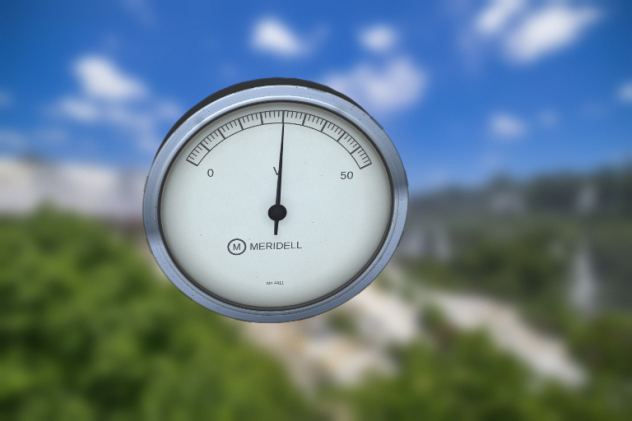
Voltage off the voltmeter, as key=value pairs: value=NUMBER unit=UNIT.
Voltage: value=25 unit=V
